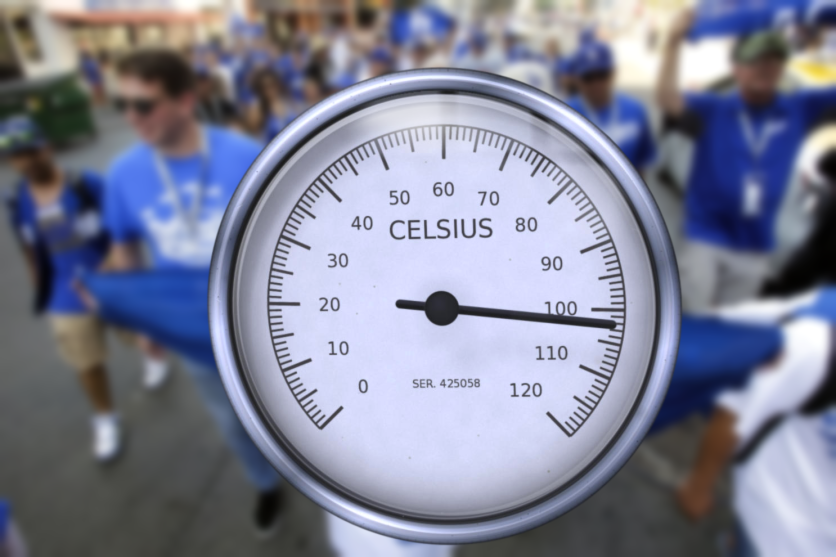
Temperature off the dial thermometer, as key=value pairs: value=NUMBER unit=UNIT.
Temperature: value=102 unit=°C
